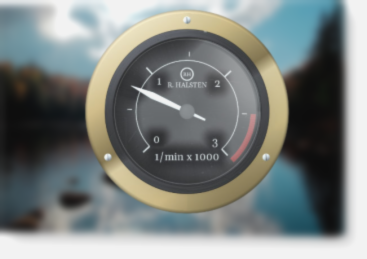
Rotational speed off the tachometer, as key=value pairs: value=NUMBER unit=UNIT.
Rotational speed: value=750 unit=rpm
